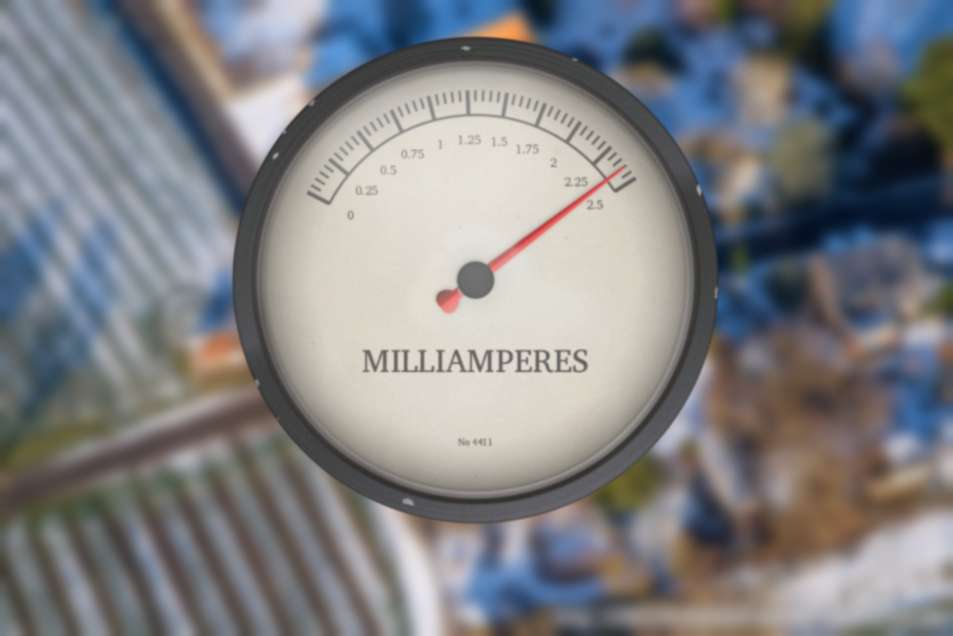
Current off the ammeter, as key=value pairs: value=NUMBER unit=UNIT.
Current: value=2.4 unit=mA
